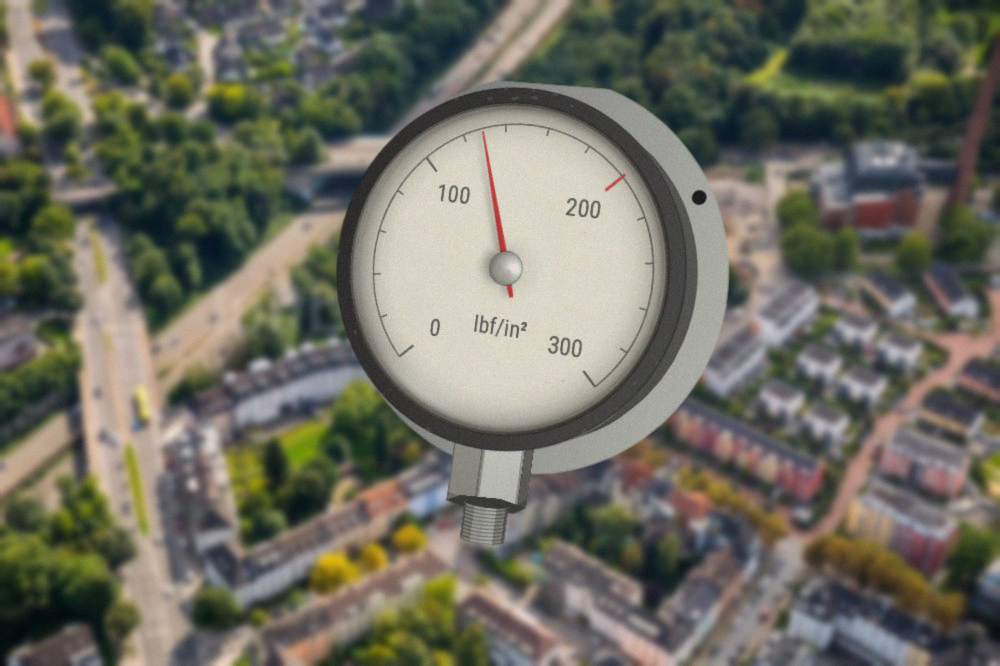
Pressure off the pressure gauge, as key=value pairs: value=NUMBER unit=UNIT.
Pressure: value=130 unit=psi
